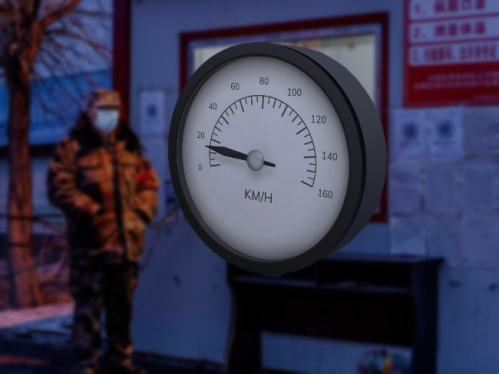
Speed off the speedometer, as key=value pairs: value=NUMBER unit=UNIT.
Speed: value=15 unit=km/h
